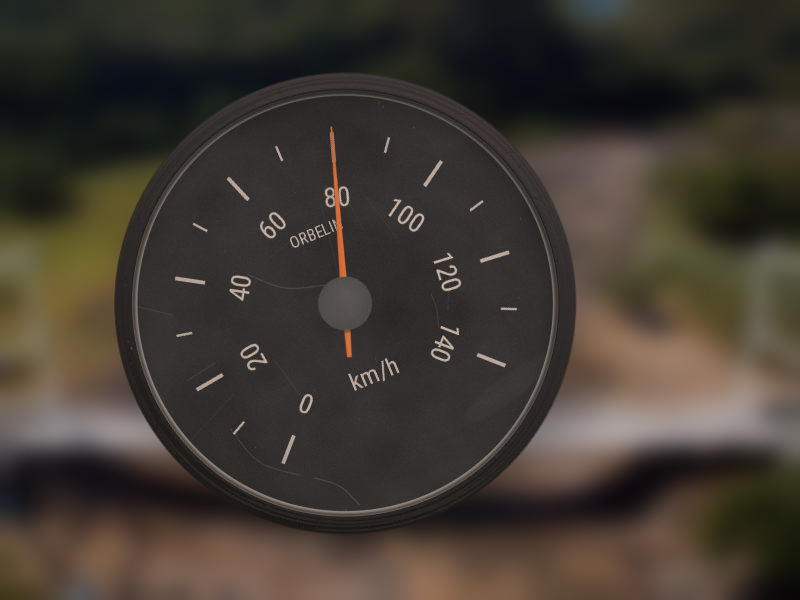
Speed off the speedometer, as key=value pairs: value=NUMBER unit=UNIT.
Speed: value=80 unit=km/h
